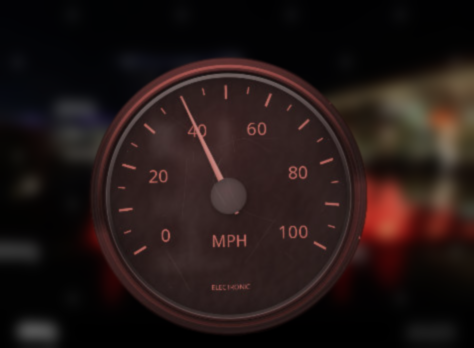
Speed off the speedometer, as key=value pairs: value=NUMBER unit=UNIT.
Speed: value=40 unit=mph
